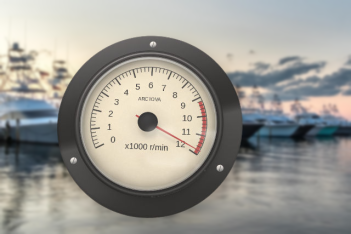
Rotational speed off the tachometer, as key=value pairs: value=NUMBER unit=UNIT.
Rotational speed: value=11800 unit=rpm
